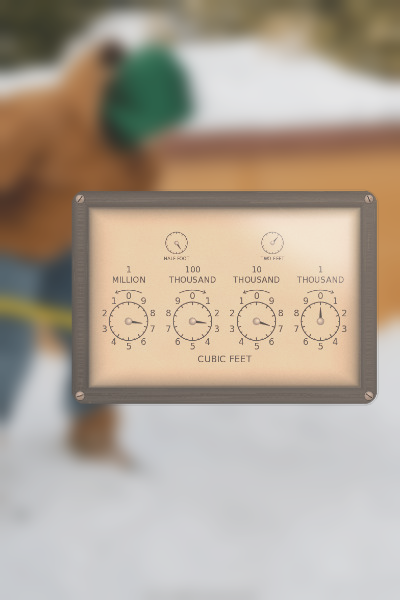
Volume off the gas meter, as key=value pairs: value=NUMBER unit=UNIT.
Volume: value=727000 unit=ft³
